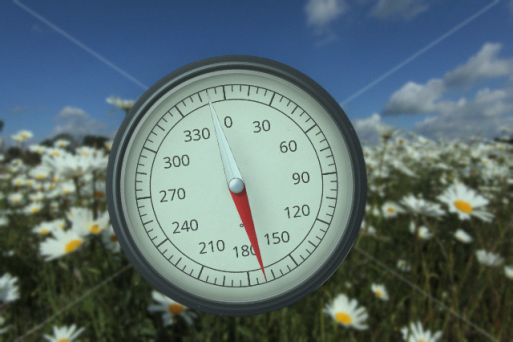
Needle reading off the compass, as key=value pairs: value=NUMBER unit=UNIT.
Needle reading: value=170 unit=°
